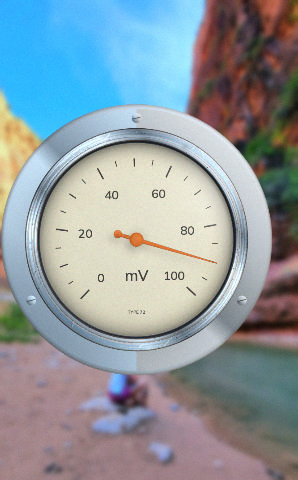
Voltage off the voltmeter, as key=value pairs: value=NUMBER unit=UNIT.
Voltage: value=90 unit=mV
